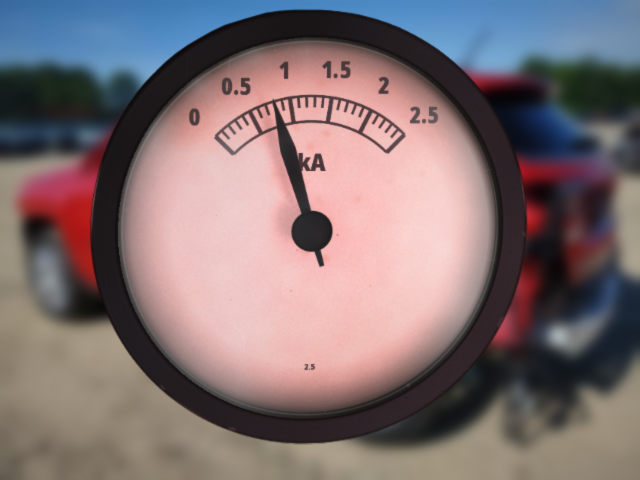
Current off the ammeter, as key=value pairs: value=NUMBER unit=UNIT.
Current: value=0.8 unit=kA
